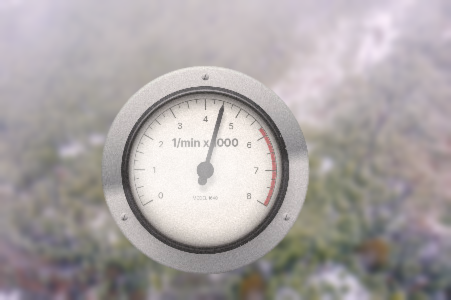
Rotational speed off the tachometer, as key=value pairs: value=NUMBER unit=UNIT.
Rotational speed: value=4500 unit=rpm
